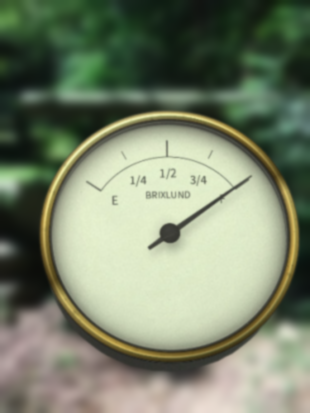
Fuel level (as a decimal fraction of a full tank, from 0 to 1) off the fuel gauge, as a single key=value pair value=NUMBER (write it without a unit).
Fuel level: value=1
